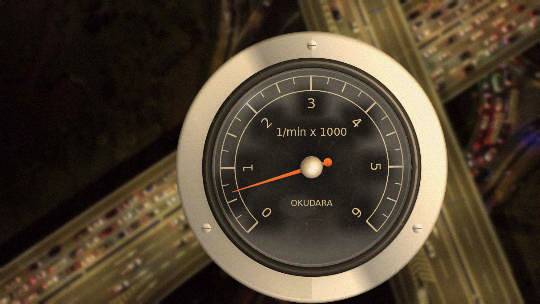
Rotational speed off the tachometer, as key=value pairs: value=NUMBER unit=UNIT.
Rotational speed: value=625 unit=rpm
